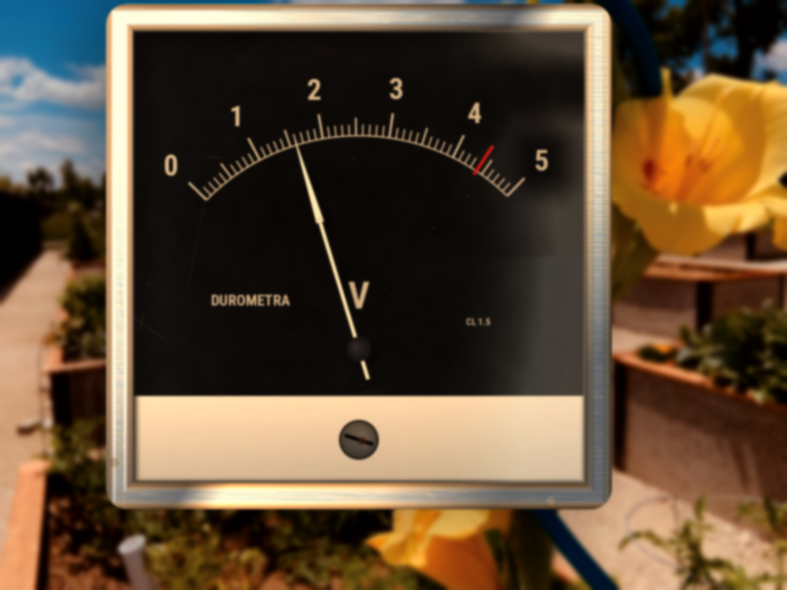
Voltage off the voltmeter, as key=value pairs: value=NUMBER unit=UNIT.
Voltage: value=1.6 unit=V
